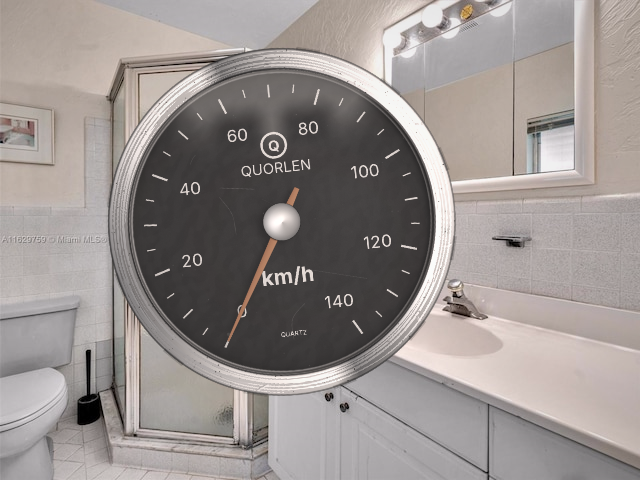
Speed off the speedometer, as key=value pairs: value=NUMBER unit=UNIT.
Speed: value=0 unit=km/h
